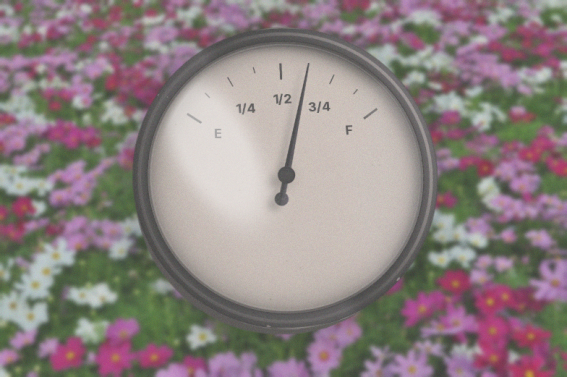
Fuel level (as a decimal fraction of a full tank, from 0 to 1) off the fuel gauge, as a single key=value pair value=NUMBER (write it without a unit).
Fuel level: value=0.625
